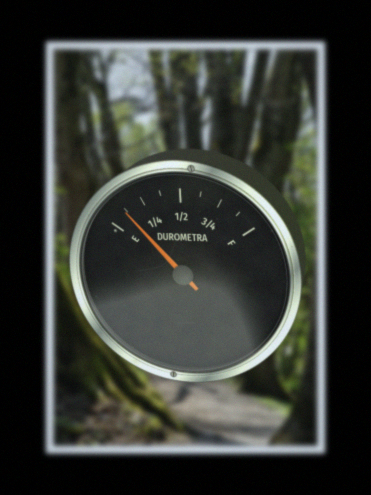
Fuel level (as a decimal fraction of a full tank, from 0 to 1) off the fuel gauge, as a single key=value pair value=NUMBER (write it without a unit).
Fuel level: value=0.125
